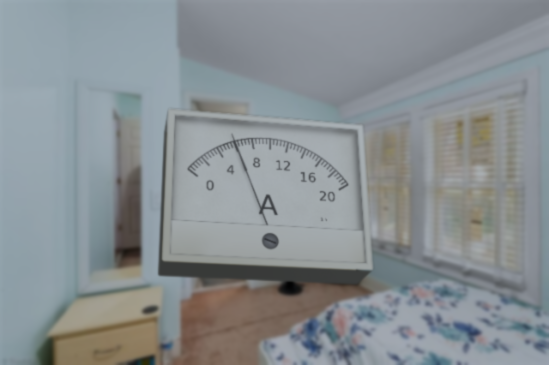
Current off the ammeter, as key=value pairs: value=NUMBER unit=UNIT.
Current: value=6 unit=A
